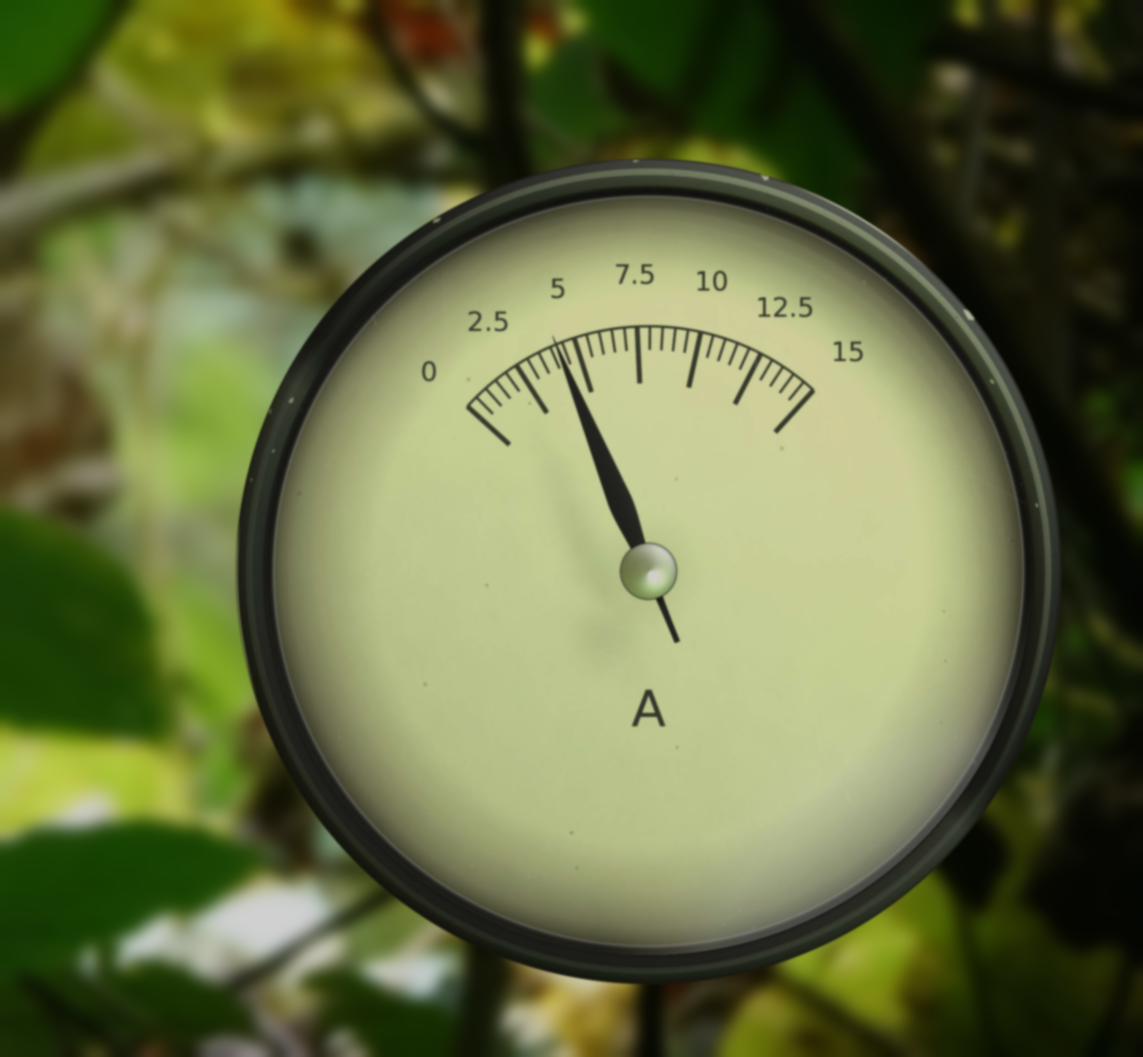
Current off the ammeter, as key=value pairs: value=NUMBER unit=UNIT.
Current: value=4.25 unit=A
